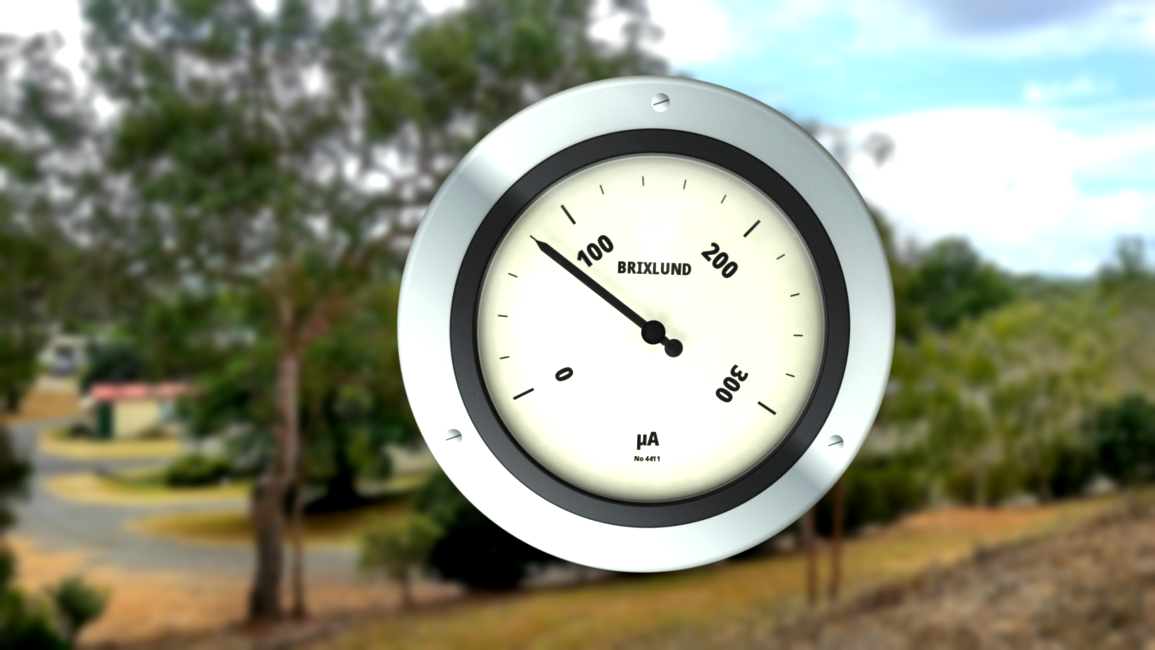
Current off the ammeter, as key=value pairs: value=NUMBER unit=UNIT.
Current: value=80 unit=µA
